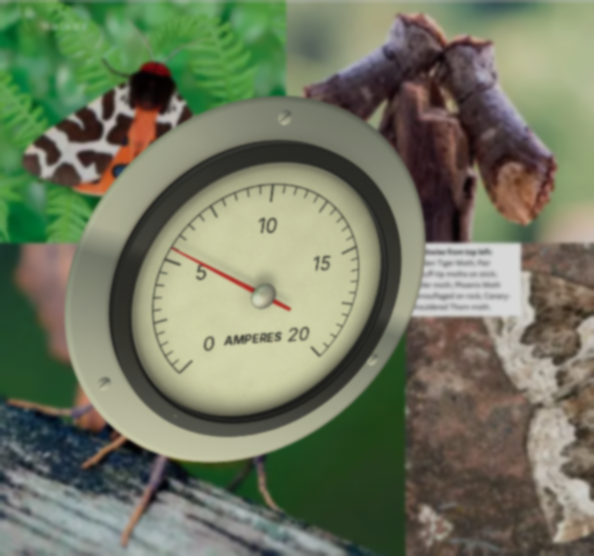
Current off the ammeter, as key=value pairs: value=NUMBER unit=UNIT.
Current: value=5.5 unit=A
